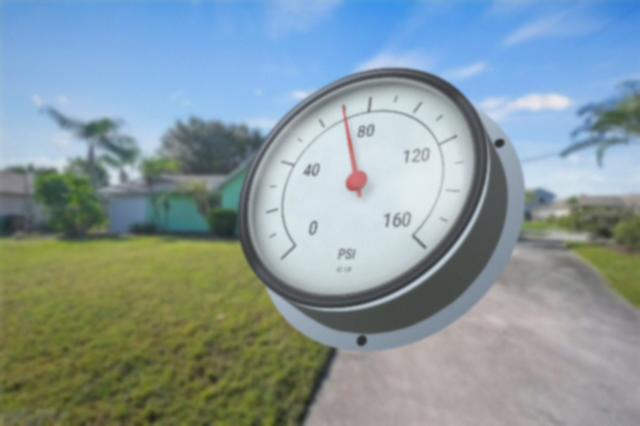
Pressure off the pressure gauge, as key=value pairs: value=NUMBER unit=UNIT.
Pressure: value=70 unit=psi
